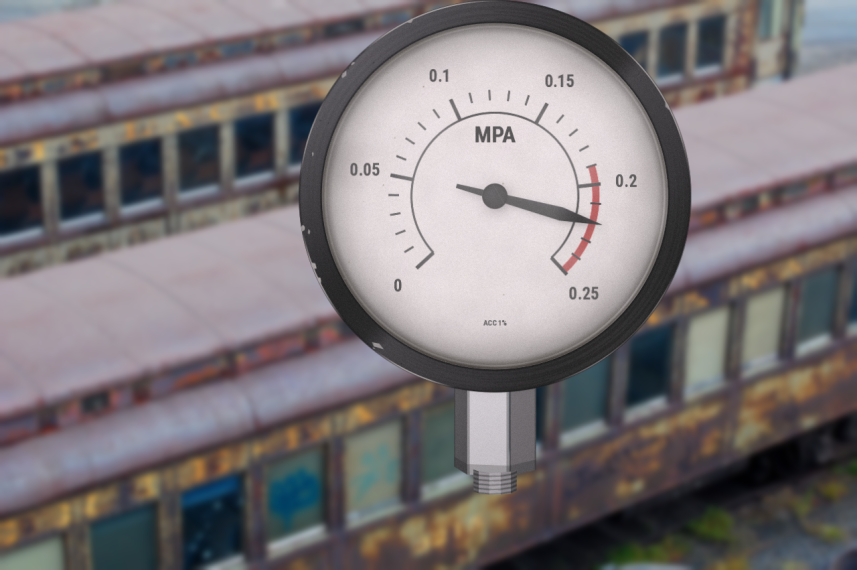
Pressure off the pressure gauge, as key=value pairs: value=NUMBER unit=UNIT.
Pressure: value=0.22 unit=MPa
